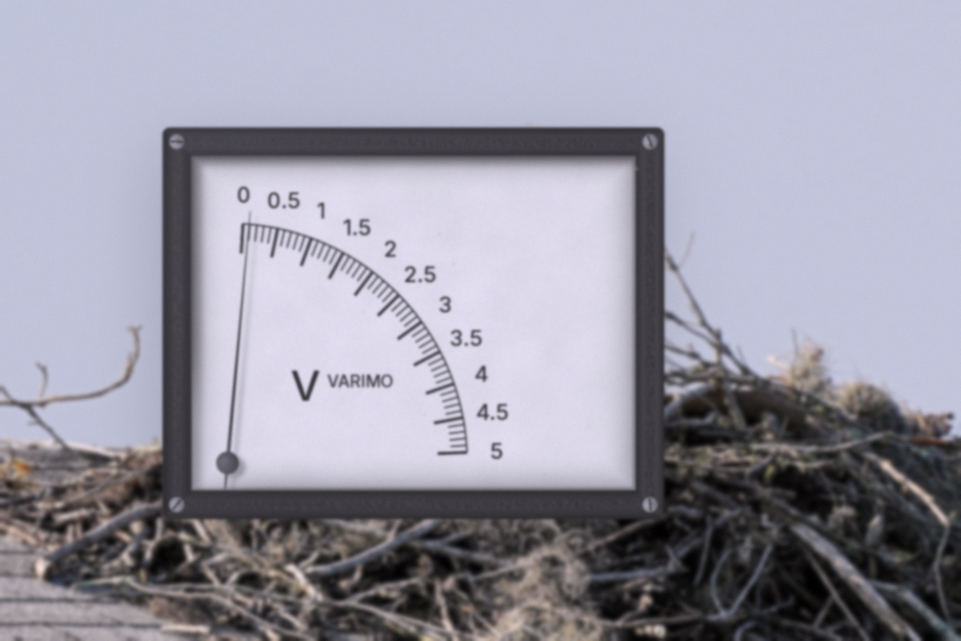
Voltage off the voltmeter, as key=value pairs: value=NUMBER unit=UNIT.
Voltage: value=0.1 unit=V
